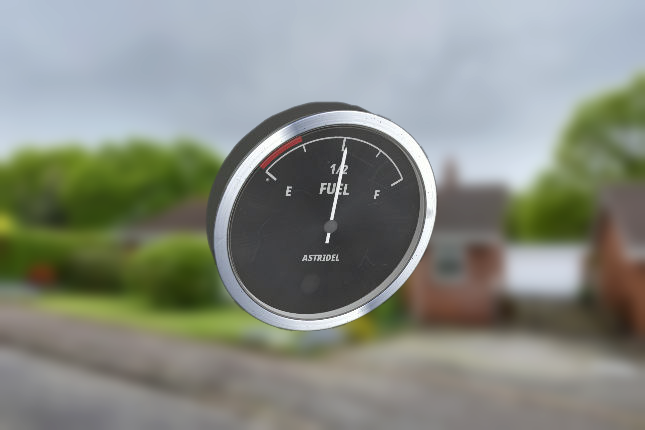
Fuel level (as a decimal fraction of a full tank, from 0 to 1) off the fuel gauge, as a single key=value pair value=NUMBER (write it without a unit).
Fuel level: value=0.5
